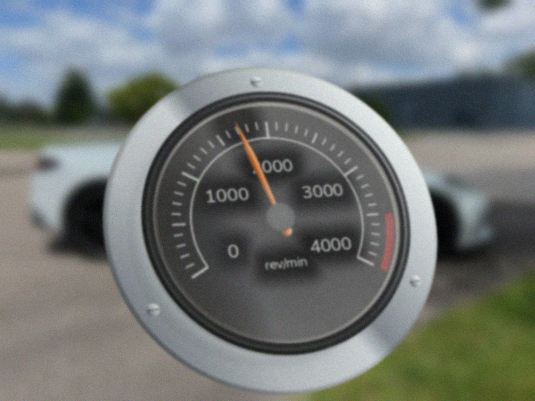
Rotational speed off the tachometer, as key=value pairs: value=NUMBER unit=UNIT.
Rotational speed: value=1700 unit=rpm
